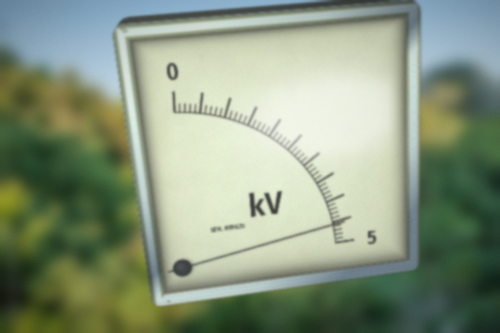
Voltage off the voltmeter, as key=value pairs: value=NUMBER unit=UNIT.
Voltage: value=4.5 unit=kV
